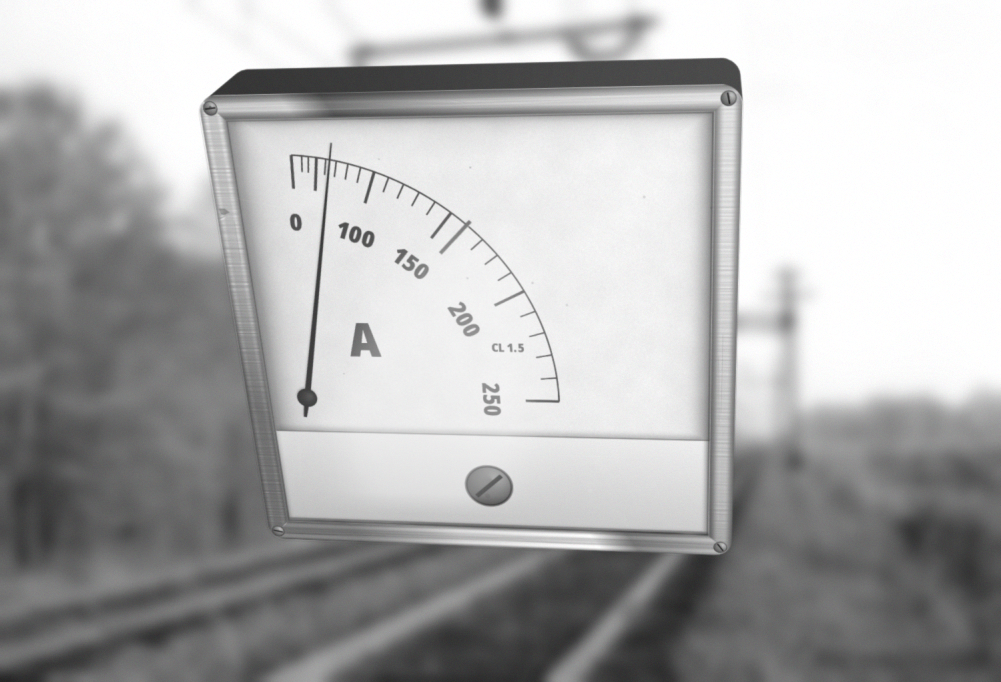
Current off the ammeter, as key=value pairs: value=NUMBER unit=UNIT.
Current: value=65 unit=A
